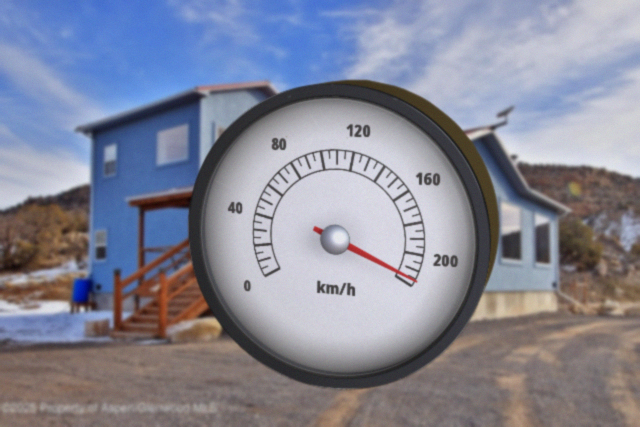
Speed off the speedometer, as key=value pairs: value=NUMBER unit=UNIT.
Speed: value=215 unit=km/h
